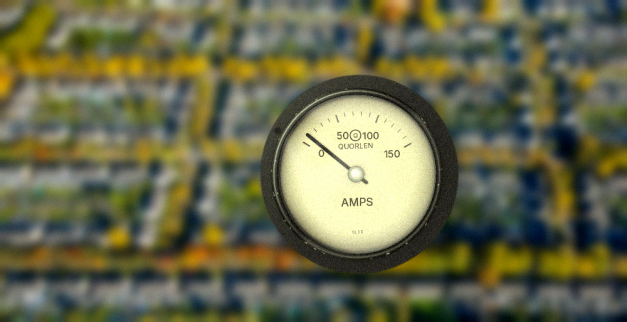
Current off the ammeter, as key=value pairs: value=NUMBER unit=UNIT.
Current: value=10 unit=A
